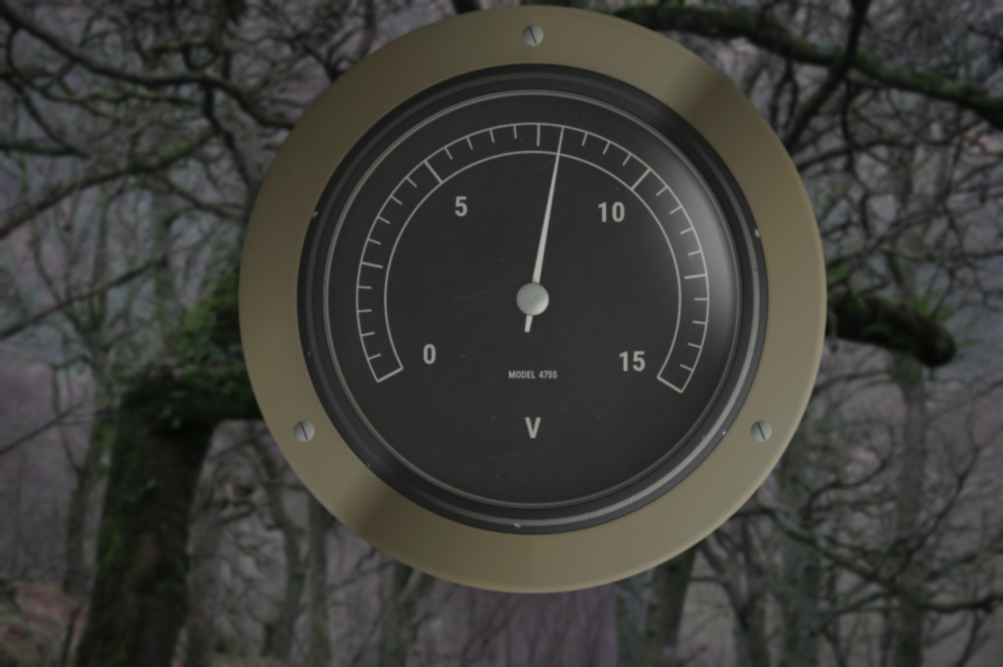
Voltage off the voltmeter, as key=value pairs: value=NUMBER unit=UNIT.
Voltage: value=8 unit=V
